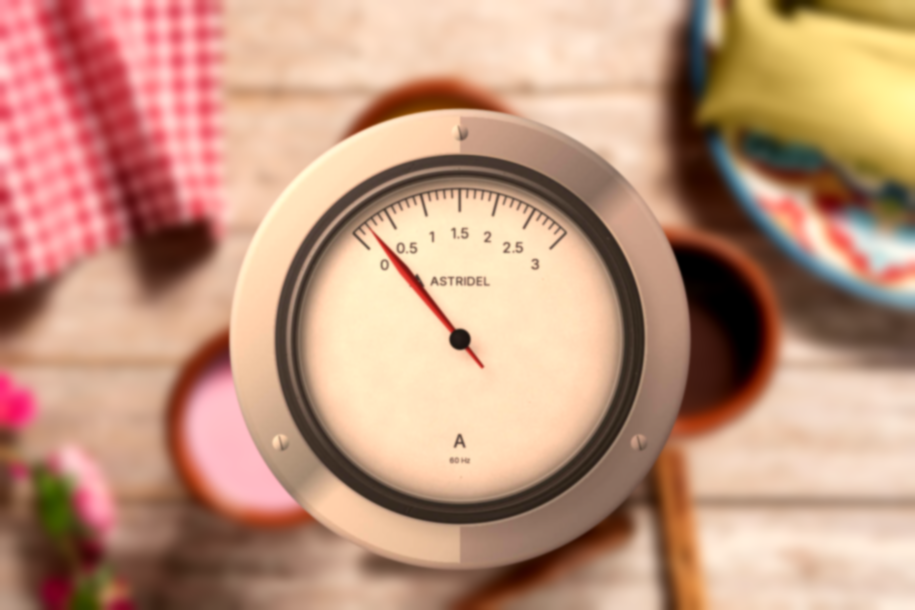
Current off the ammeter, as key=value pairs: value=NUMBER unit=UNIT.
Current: value=0.2 unit=A
